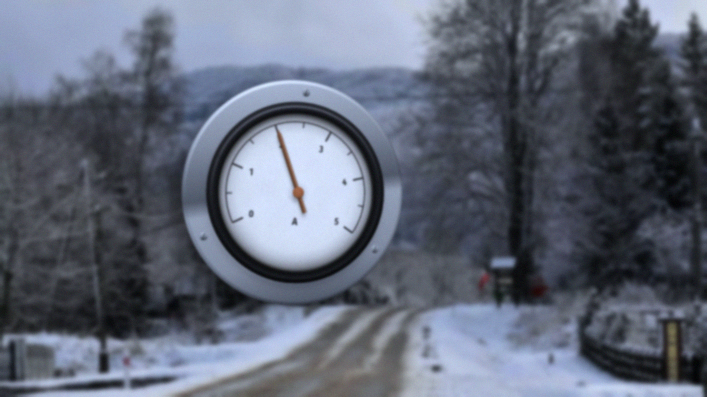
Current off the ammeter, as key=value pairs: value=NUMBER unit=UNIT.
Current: value=2 unit=A
